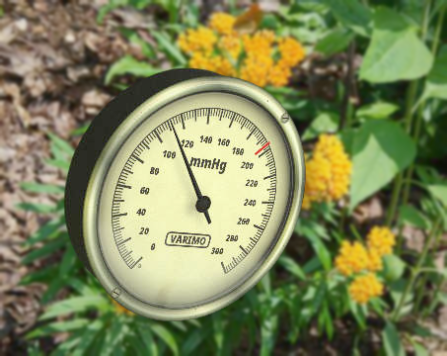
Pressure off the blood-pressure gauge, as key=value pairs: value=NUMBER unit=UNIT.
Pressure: value=110 unit=mmHg
